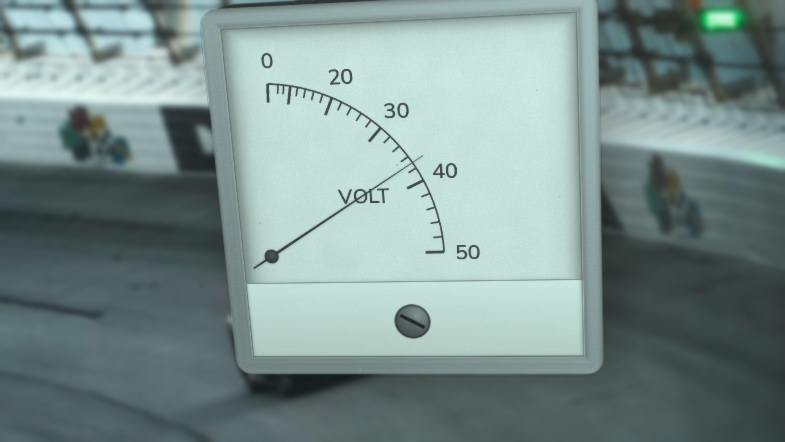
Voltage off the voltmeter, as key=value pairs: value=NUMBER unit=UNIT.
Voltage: value=37 unit=V
